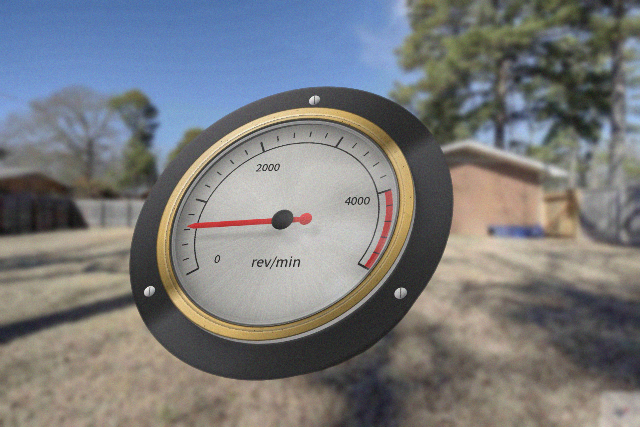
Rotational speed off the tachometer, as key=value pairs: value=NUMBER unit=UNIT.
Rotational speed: value=600 unit=rpm
